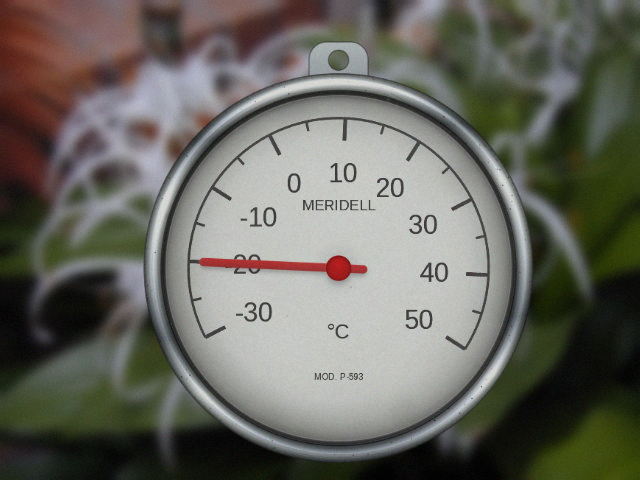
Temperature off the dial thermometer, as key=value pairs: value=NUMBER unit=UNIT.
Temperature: value=-20 unit=°C
